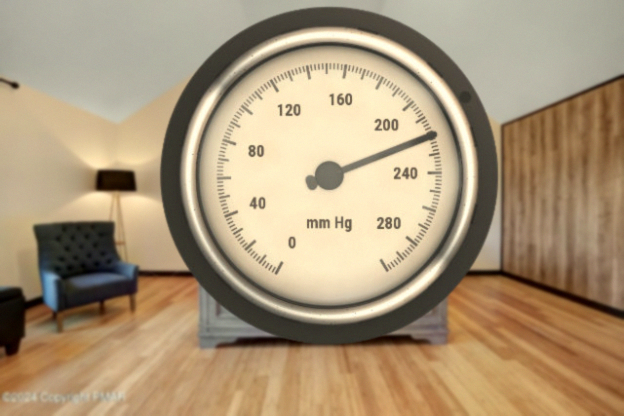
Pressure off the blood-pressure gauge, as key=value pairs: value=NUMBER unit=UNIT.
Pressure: value=220 unit=mmHg
